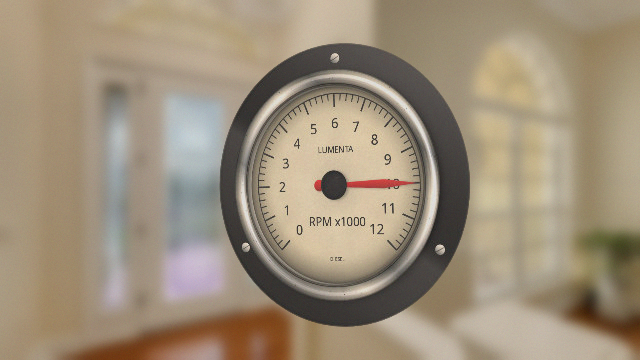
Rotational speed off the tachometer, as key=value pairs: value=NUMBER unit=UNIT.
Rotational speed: value=10000 unit=rpm
